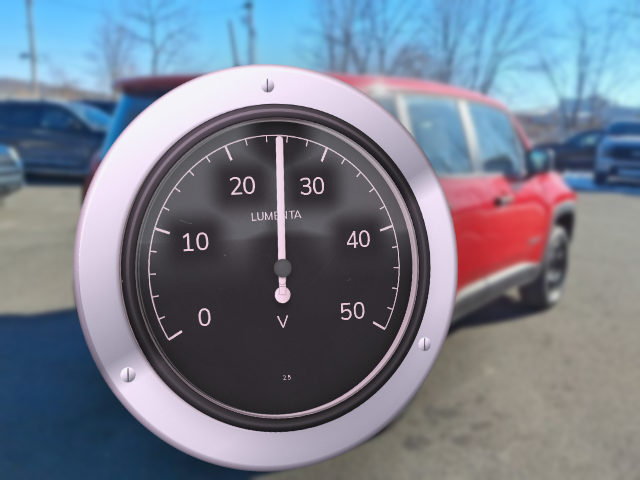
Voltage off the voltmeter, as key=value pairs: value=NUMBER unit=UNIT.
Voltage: value=25 unit=V
